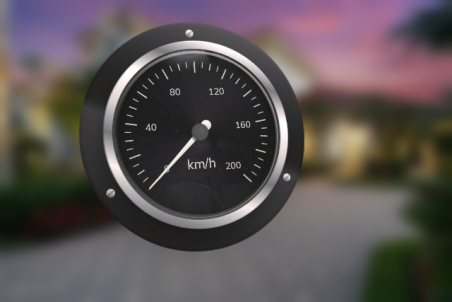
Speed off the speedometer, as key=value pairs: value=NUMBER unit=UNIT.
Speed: value=0 unit=km/h
